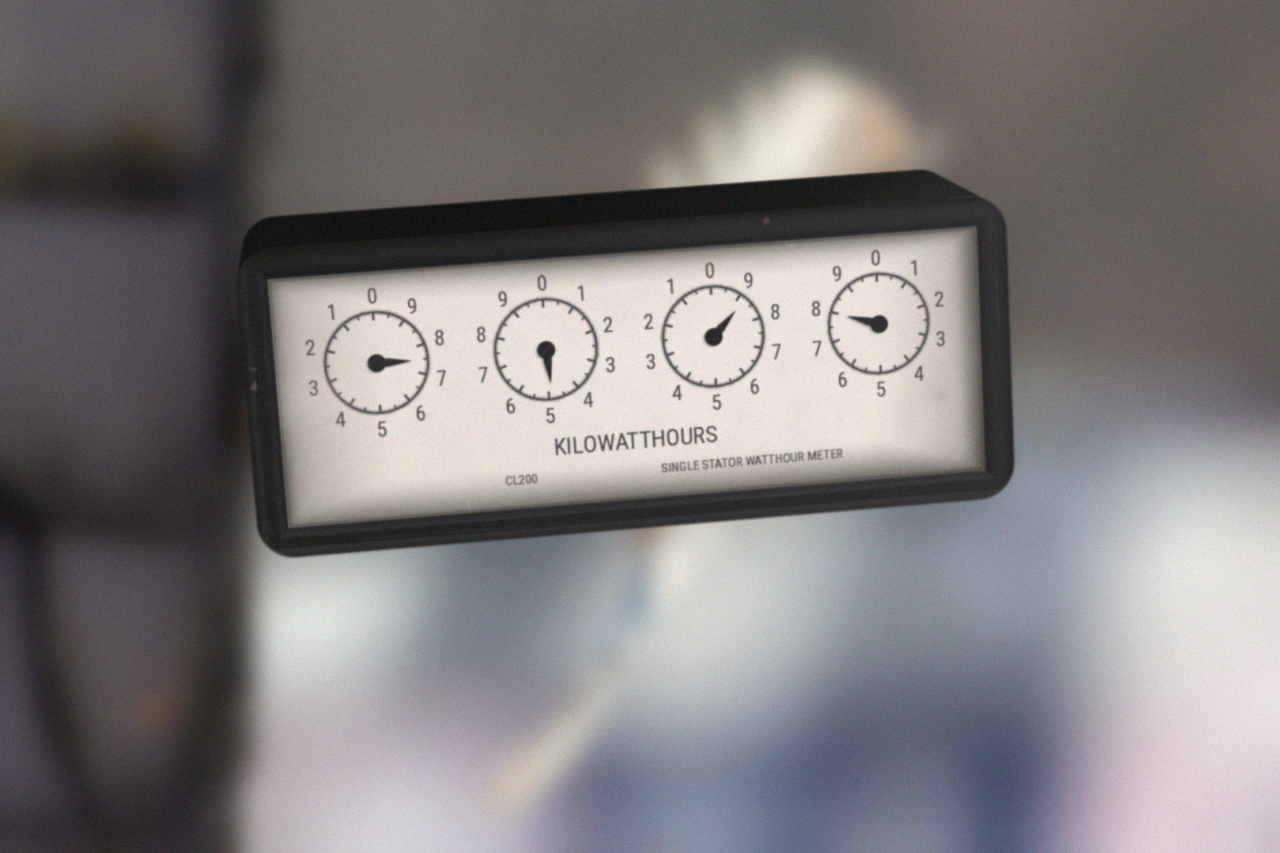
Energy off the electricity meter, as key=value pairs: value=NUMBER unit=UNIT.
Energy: value=7488 unit=kWh
